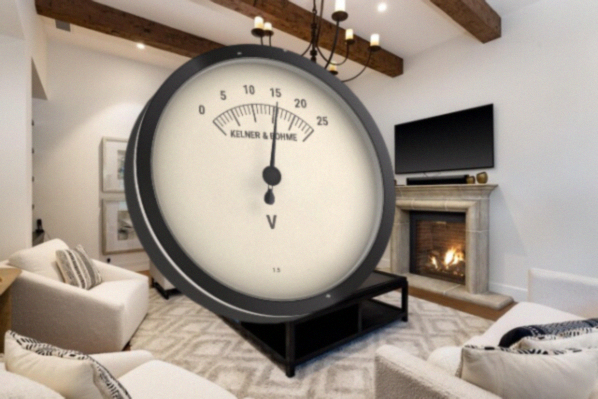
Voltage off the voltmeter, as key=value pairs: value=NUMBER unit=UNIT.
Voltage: value=15 unit=V
